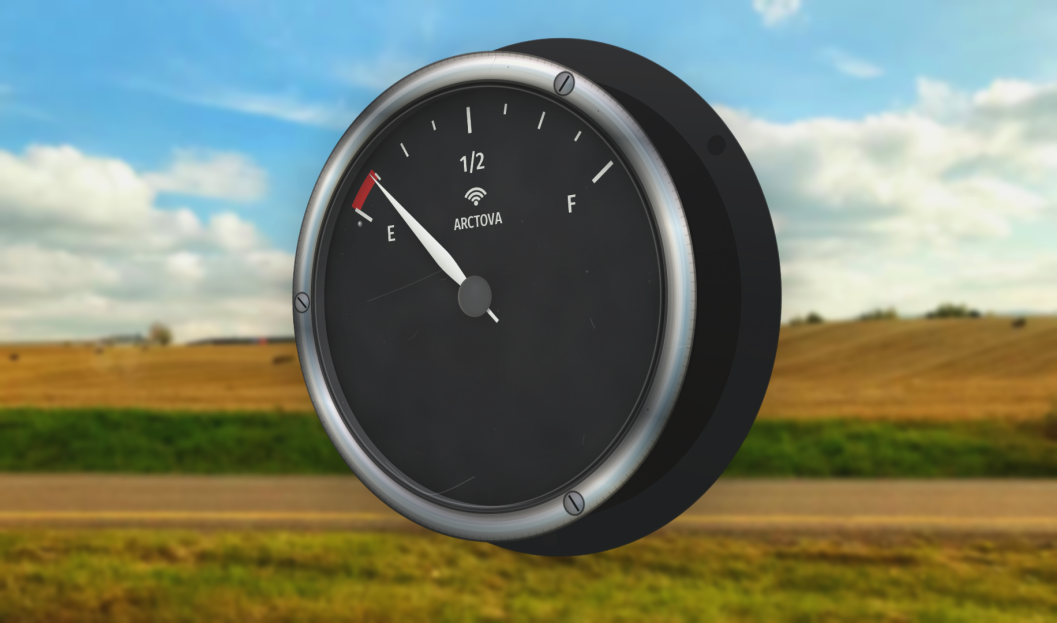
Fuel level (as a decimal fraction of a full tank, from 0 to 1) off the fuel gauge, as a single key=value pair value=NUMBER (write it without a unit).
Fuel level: value=0.125
